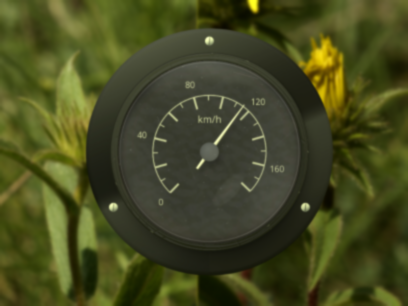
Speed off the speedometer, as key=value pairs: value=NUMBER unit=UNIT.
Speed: value=115 unit=km/h
